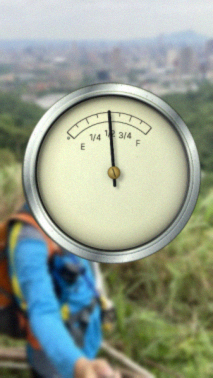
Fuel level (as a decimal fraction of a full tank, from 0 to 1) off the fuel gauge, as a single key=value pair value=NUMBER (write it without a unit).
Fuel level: value=0.5
